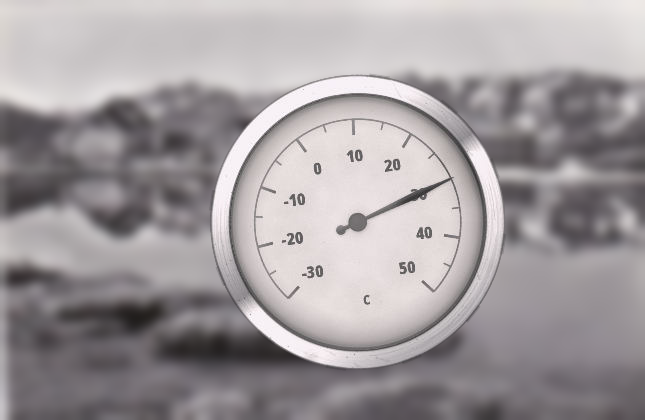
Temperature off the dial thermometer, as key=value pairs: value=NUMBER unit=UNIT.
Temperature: value=30 unit=°C
